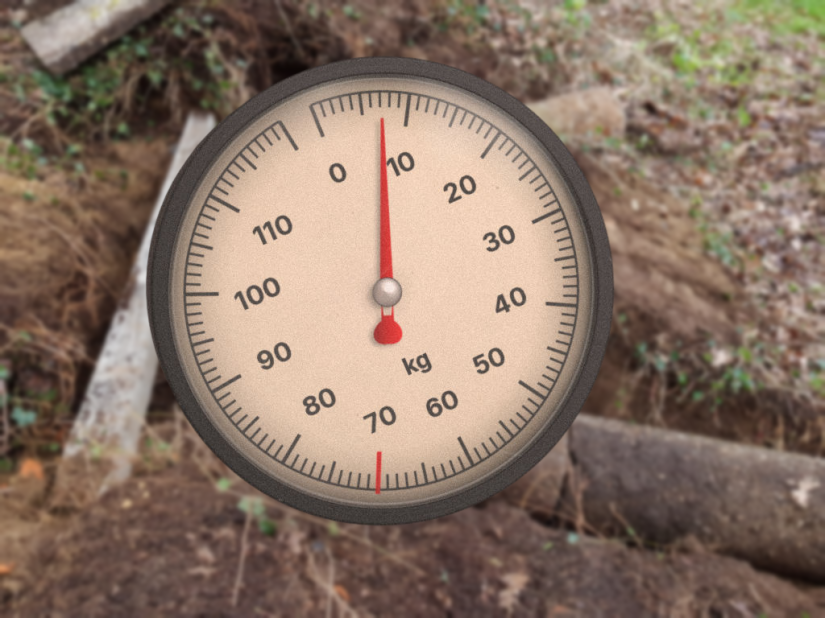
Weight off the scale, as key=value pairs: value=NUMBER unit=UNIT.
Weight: value=7 unit=kg
